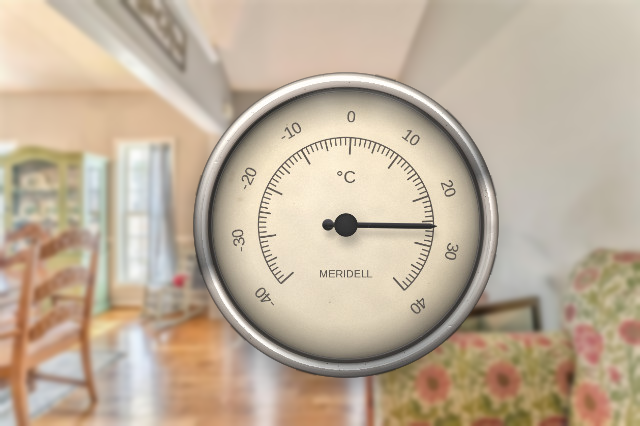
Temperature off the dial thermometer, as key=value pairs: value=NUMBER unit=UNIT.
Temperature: value=26 unit=°C
